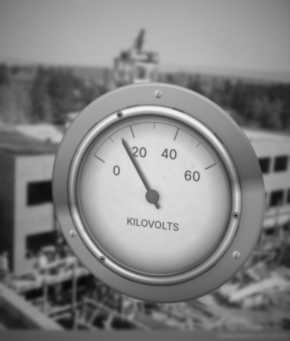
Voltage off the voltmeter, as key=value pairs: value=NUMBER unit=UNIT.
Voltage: value=15 unit=kV
